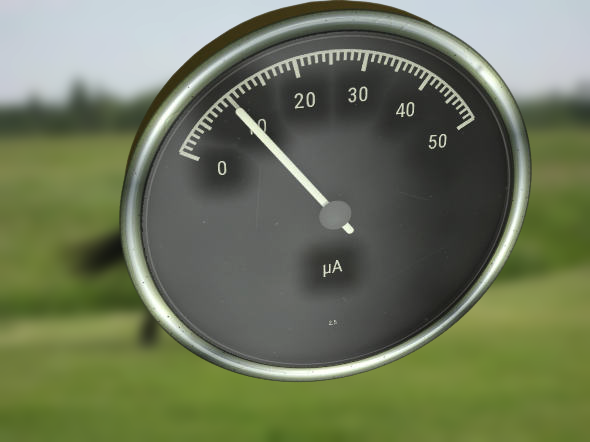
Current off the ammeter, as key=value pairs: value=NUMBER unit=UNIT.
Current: value=10 unit=µA
